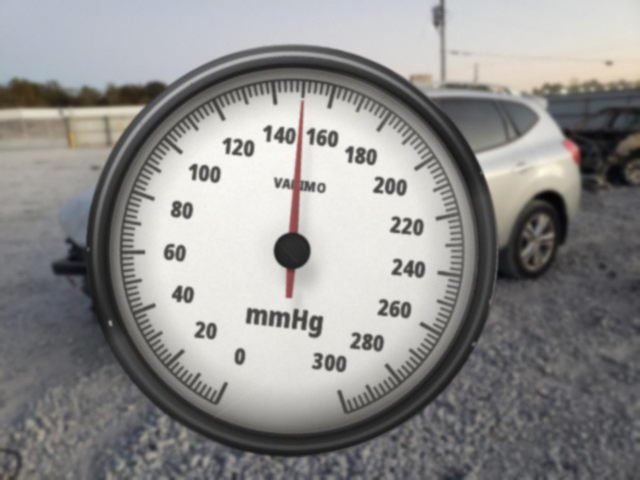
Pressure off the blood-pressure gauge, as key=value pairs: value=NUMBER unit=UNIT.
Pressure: value=150 unit=mmHg
